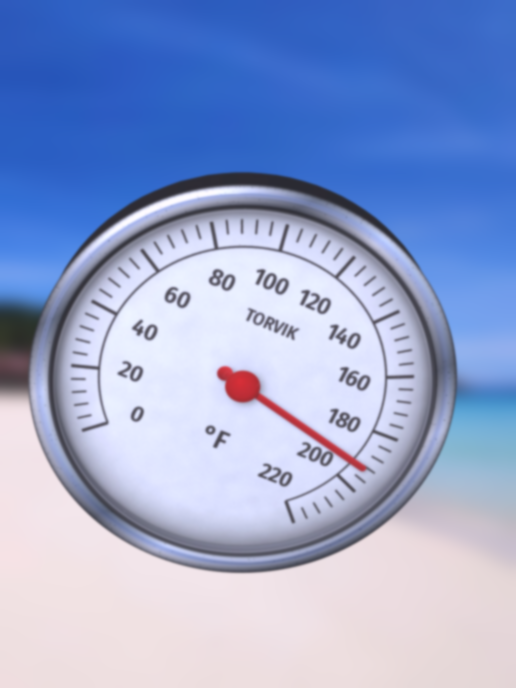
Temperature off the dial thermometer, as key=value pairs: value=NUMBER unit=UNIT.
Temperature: value=192 unit=°F
